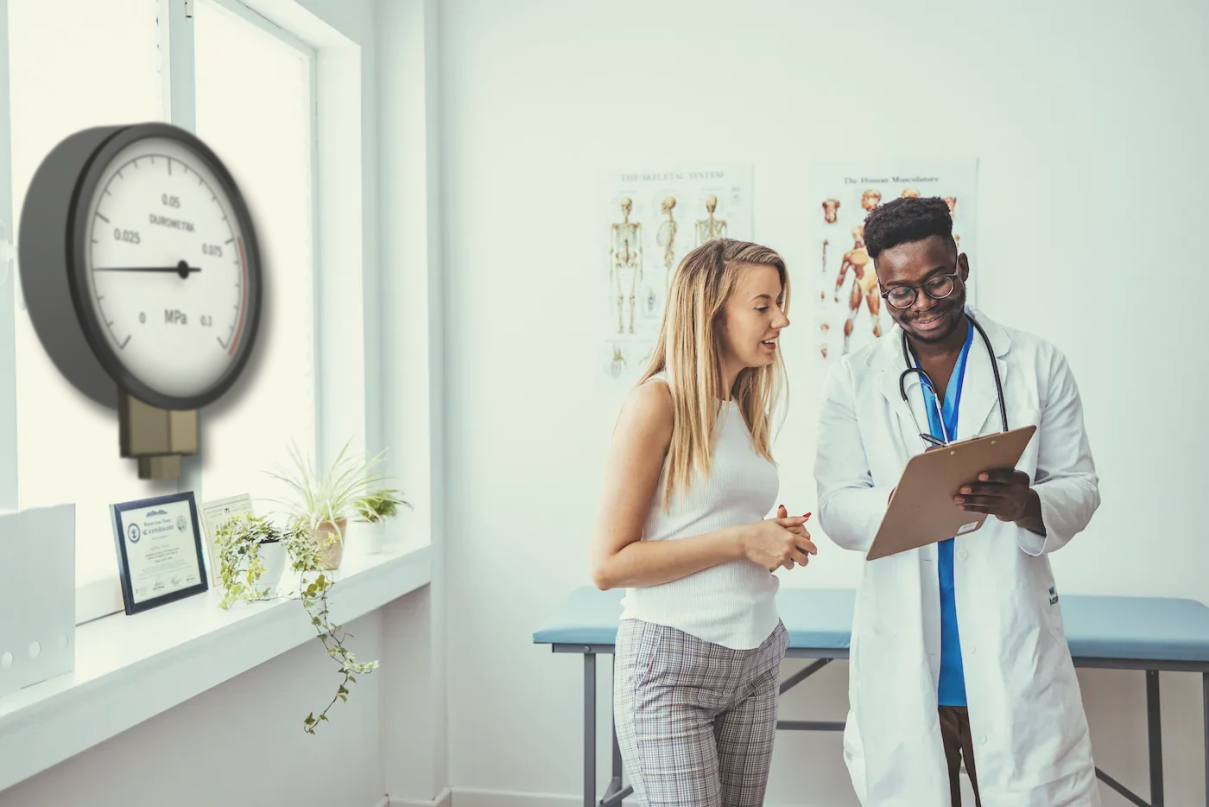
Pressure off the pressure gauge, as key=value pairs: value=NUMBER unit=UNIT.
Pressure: value=0.015 unit=MPa
